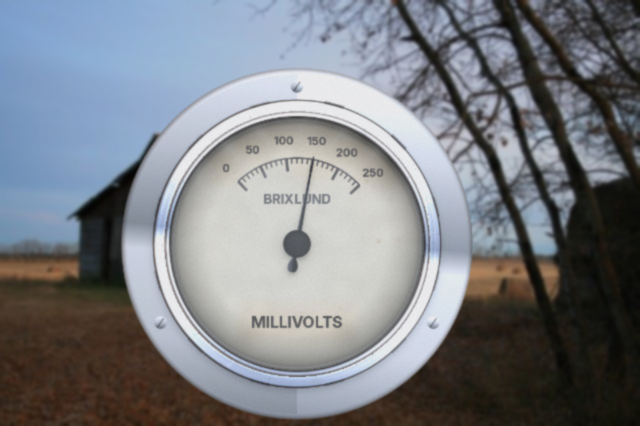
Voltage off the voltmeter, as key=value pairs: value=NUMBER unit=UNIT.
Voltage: value=150 unit=mV
